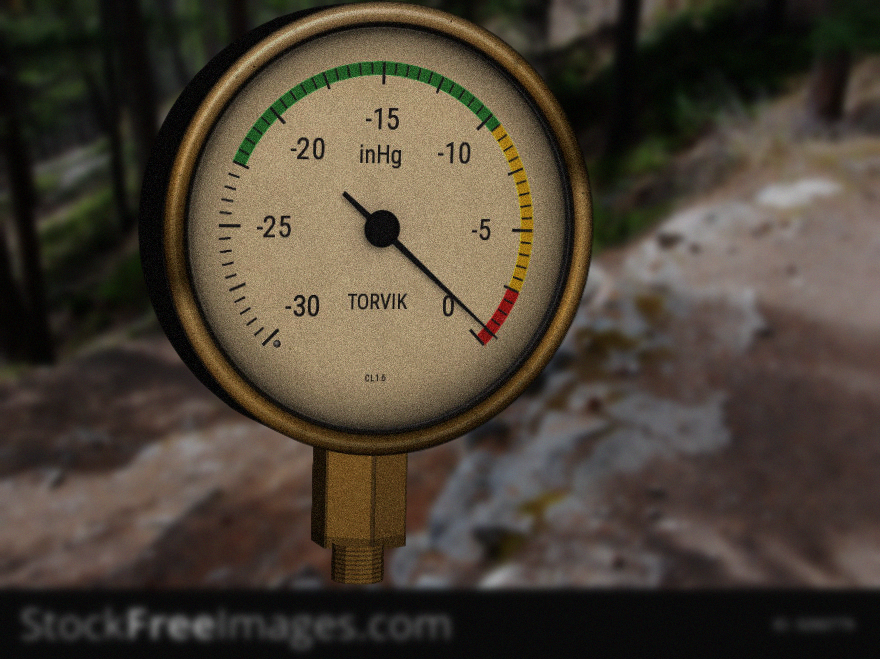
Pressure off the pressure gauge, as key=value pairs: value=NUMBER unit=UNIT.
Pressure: value=-0.5 unit=inHg
